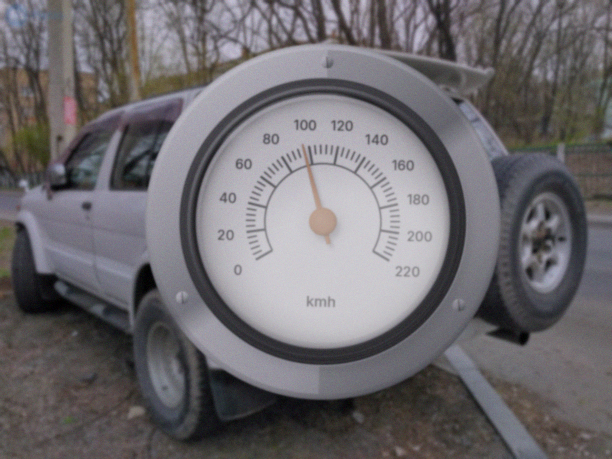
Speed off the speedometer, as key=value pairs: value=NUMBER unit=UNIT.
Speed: value=96 unit=km/h
